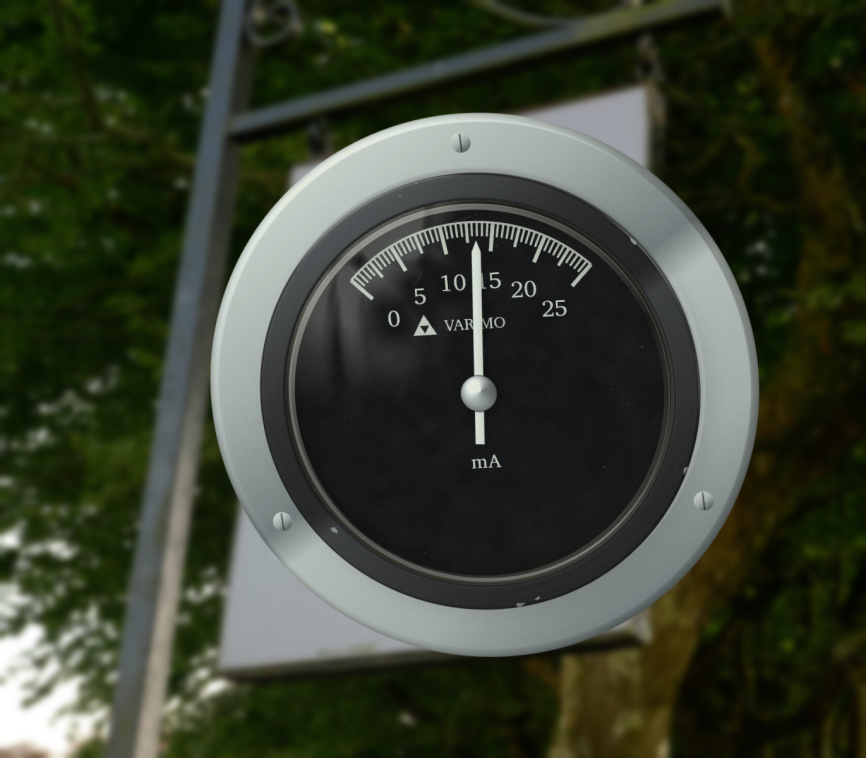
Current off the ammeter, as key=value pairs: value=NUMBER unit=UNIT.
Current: value=13.5 unit=mA
